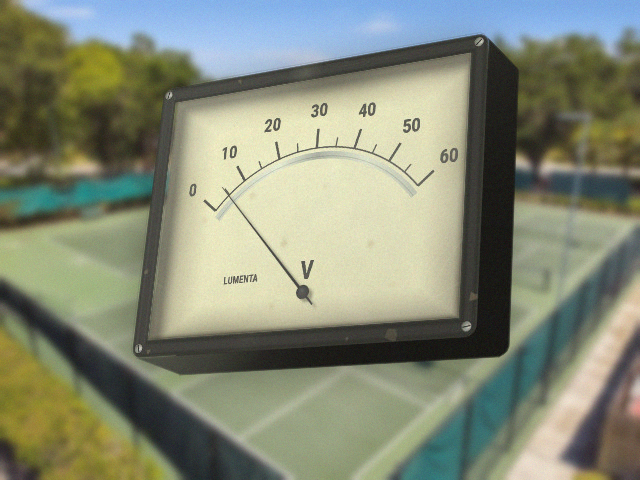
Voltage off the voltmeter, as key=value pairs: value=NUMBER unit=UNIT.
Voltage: value=5 unit=V
